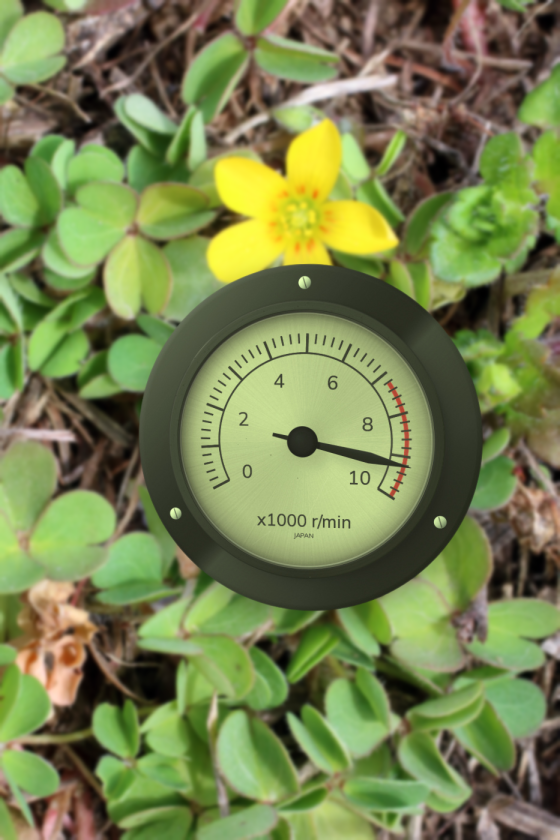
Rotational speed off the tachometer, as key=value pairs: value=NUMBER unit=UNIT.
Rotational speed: value=9200 unit=rpm
